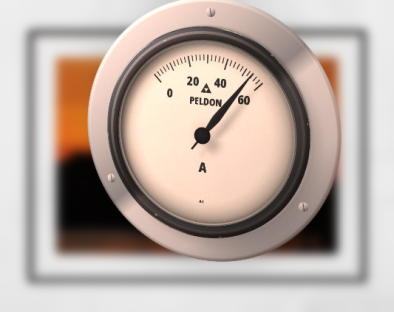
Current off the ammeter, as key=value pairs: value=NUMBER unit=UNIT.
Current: value=54 unit=A
